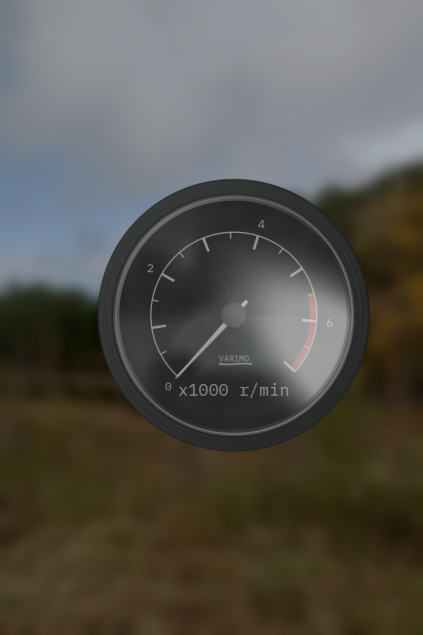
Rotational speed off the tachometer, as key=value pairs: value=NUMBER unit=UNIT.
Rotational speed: value=0 unit=rpm
